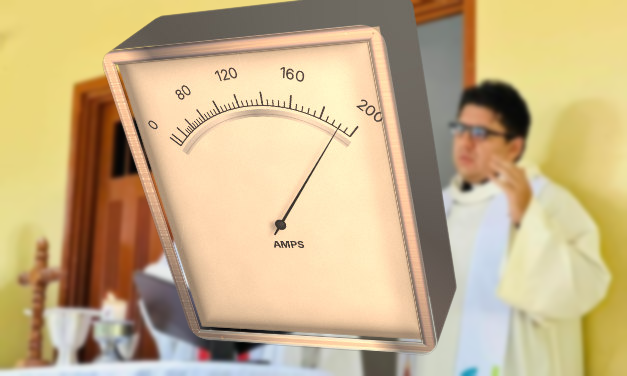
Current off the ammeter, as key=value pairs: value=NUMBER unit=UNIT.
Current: value=192 unit=A
